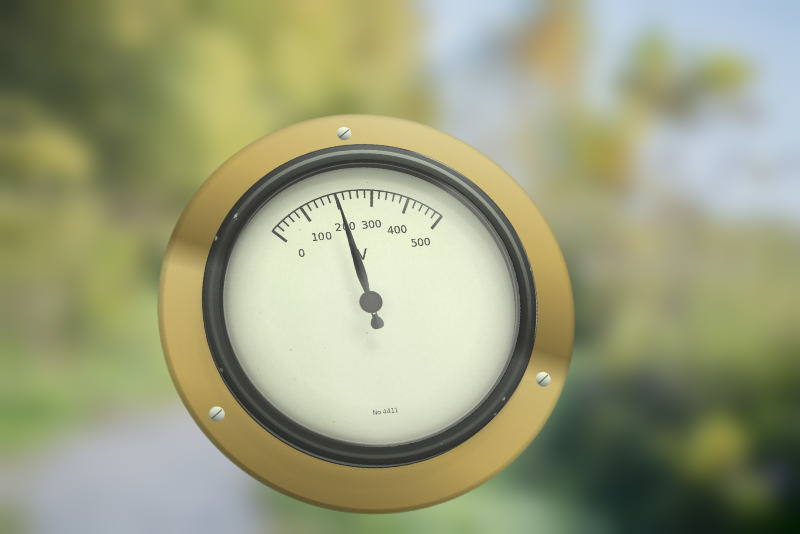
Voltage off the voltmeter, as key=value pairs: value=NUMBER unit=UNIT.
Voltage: value=200 unit=V
